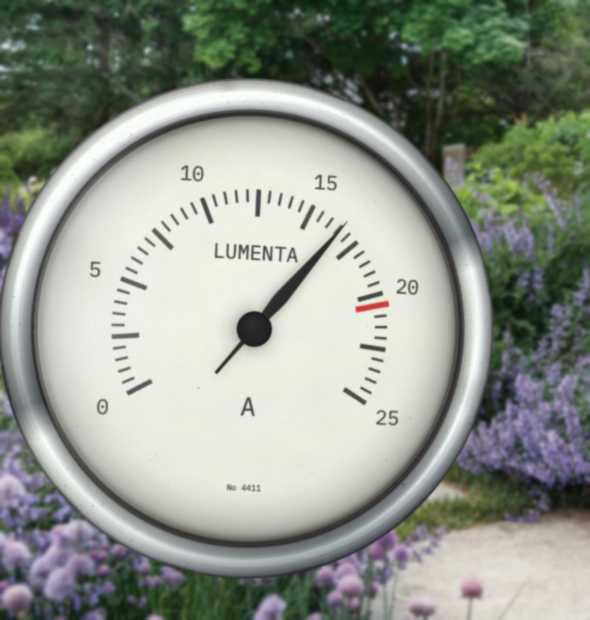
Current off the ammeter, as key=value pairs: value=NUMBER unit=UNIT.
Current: value=16.5 unit=A
